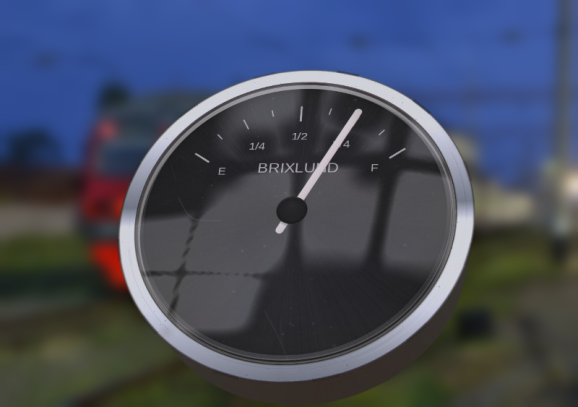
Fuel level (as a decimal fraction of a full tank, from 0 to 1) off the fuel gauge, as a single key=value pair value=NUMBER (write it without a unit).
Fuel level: value=0.75
